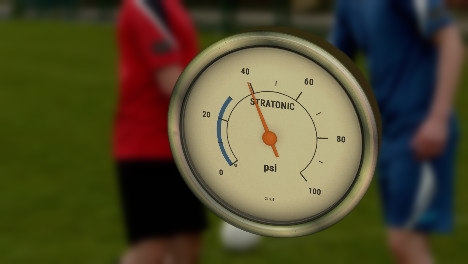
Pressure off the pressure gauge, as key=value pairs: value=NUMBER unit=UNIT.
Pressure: value=40 unit=psi
